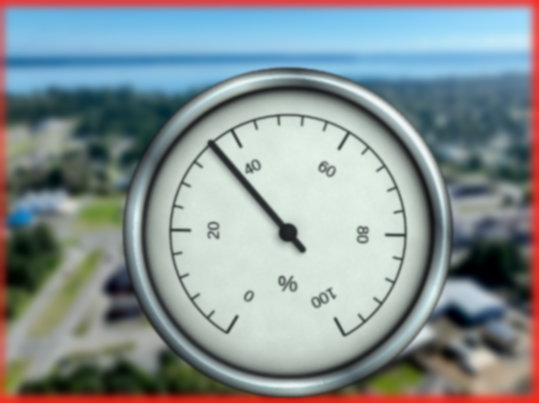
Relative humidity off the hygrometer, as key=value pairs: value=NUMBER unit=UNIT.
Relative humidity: value=36 unit=%
